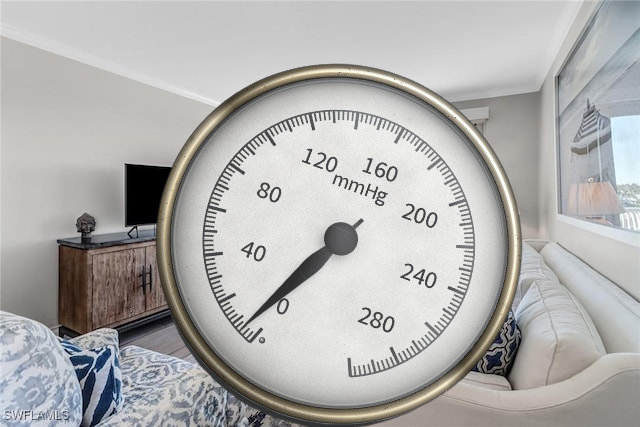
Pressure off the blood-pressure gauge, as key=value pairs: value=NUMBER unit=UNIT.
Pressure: value=6 unit=mmHg
